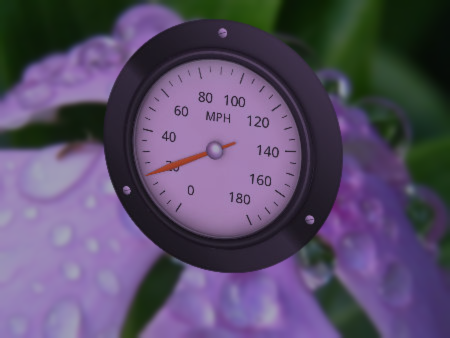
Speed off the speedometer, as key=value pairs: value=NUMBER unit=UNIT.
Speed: value=20 unit=mph
